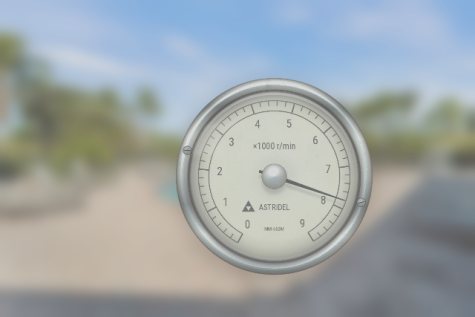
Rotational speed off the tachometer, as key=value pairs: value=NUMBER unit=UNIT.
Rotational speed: value=7800 unit=rpm
